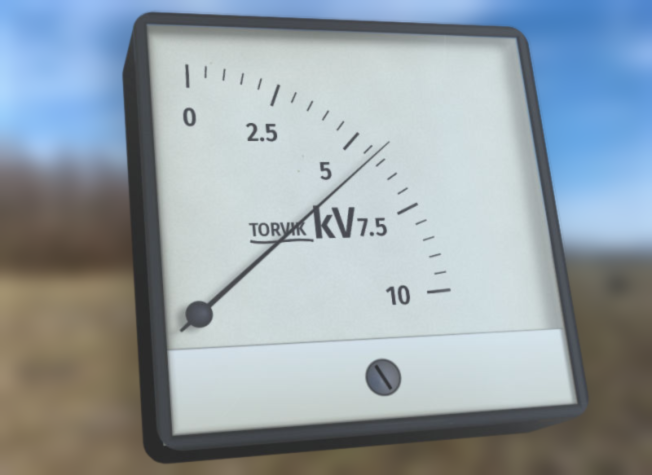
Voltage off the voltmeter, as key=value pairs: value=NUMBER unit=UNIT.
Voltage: value=5.75 unit=kV
